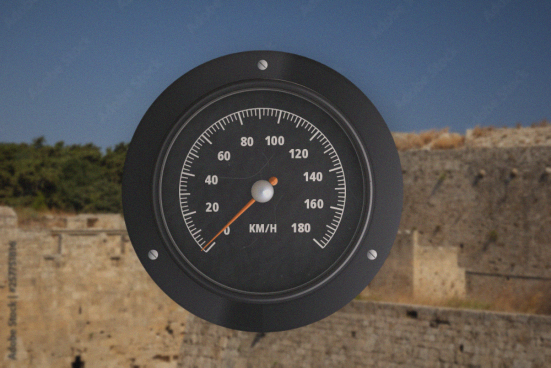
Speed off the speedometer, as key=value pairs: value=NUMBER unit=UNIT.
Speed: value=2 unit=km/h
